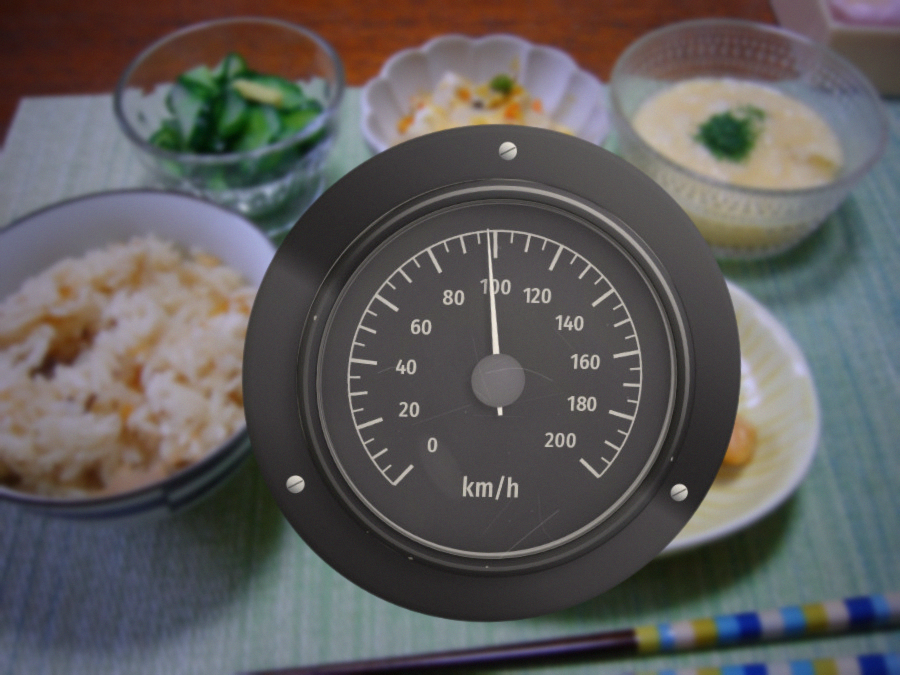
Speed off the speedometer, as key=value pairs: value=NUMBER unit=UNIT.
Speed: value=97.5 unit=km/h
